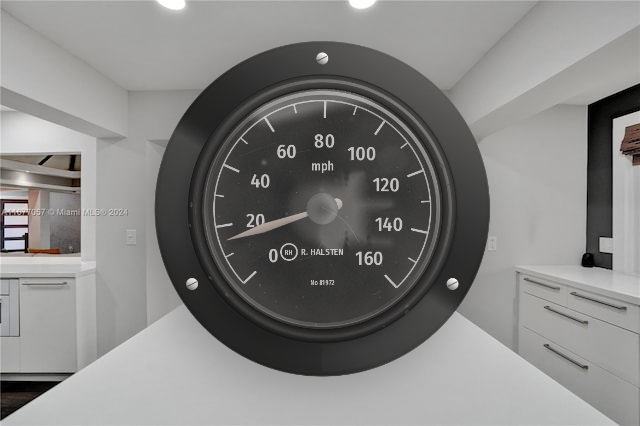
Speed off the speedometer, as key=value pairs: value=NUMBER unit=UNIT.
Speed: value=15 unit=mph
